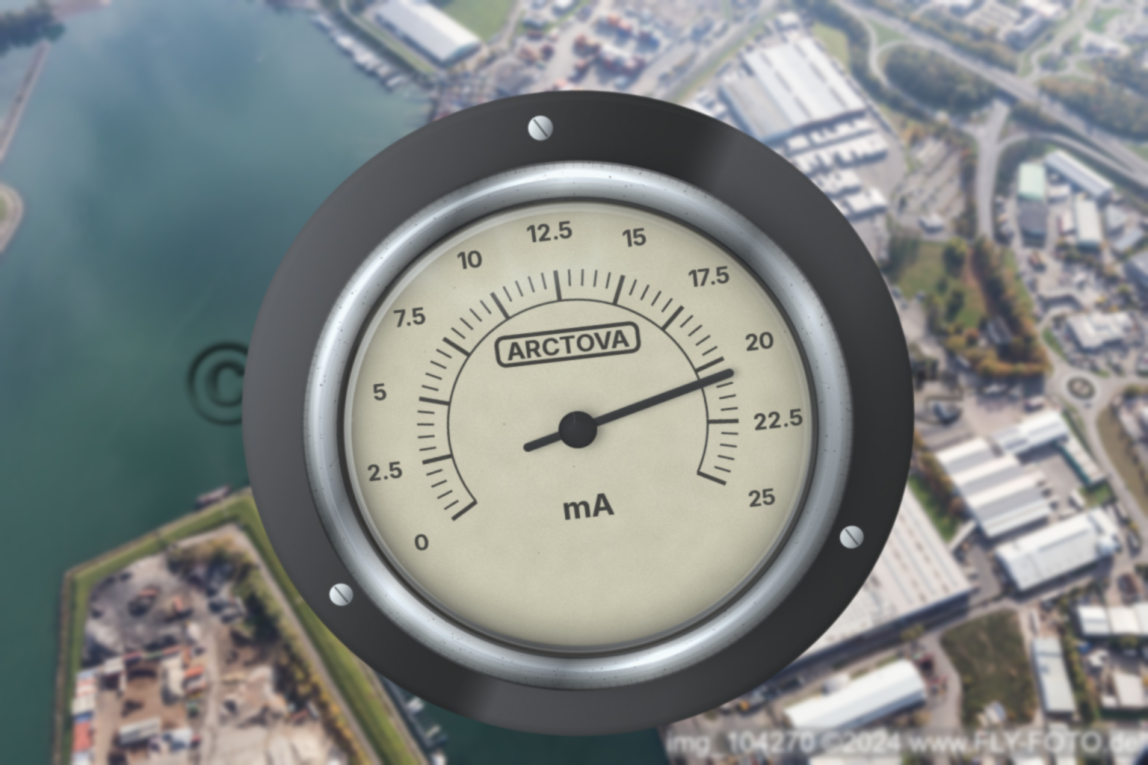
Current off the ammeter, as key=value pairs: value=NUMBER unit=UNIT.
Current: value=20.5 unit=mA
